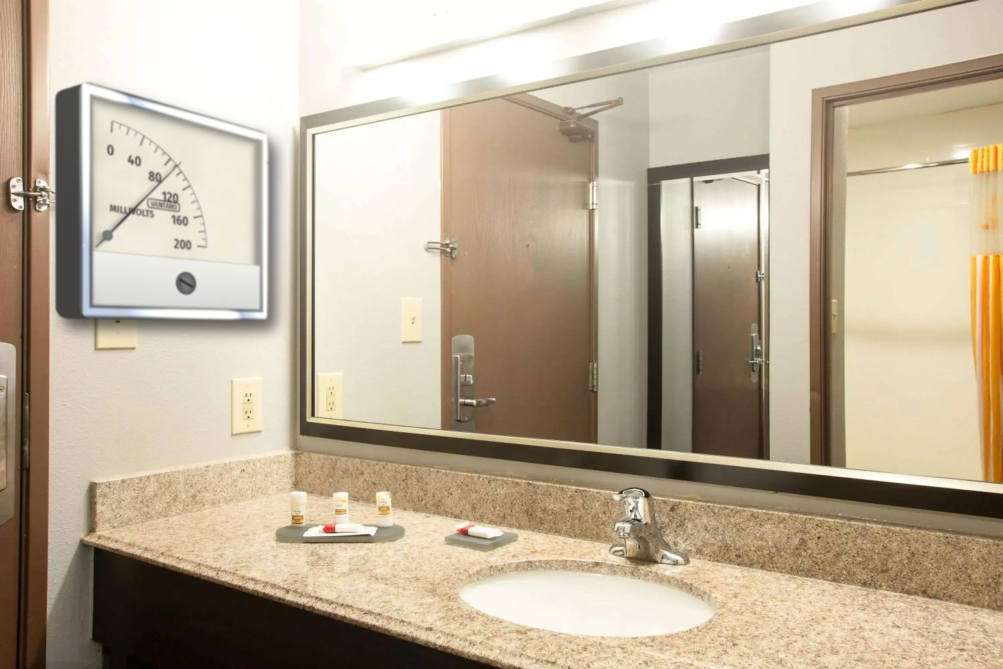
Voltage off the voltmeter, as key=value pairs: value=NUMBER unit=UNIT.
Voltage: value=90 unit=mV
